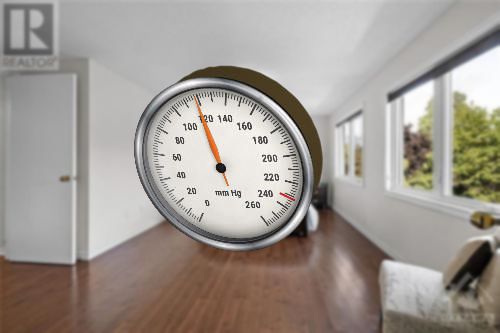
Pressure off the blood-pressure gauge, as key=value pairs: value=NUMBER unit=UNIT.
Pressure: value=120 unit=mmHg
